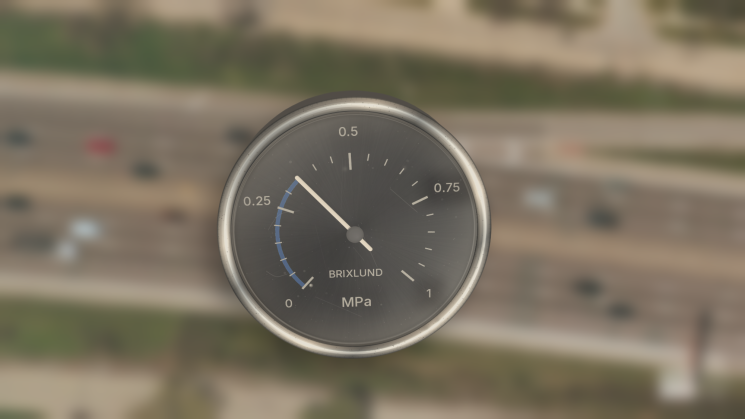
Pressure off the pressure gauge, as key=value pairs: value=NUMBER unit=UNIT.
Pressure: value=0.35 unit=MPa
